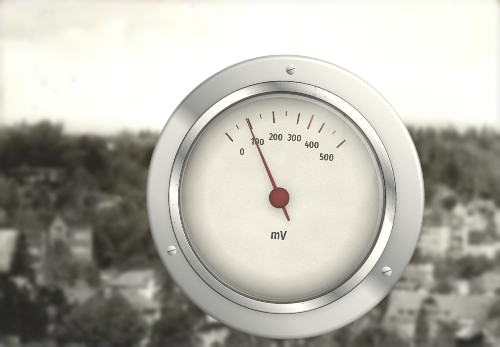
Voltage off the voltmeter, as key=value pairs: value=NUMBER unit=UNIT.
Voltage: value=100 unit=mV
